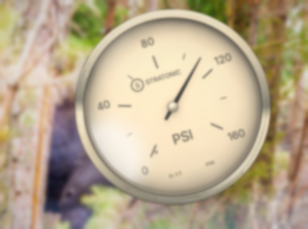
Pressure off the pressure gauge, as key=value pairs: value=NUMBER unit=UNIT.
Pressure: value=110 unit=psi
